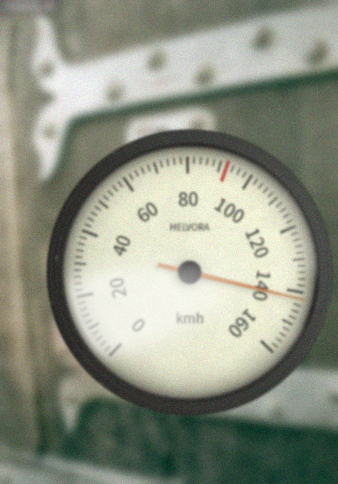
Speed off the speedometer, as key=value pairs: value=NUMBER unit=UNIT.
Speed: value=142 unit=km/h
